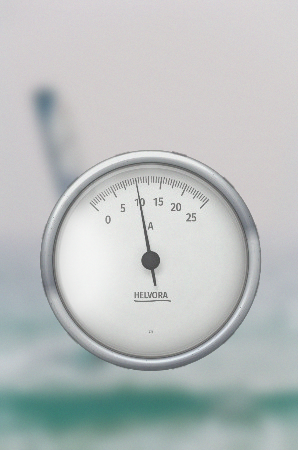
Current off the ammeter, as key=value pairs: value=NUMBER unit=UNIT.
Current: value=10 unit=A
